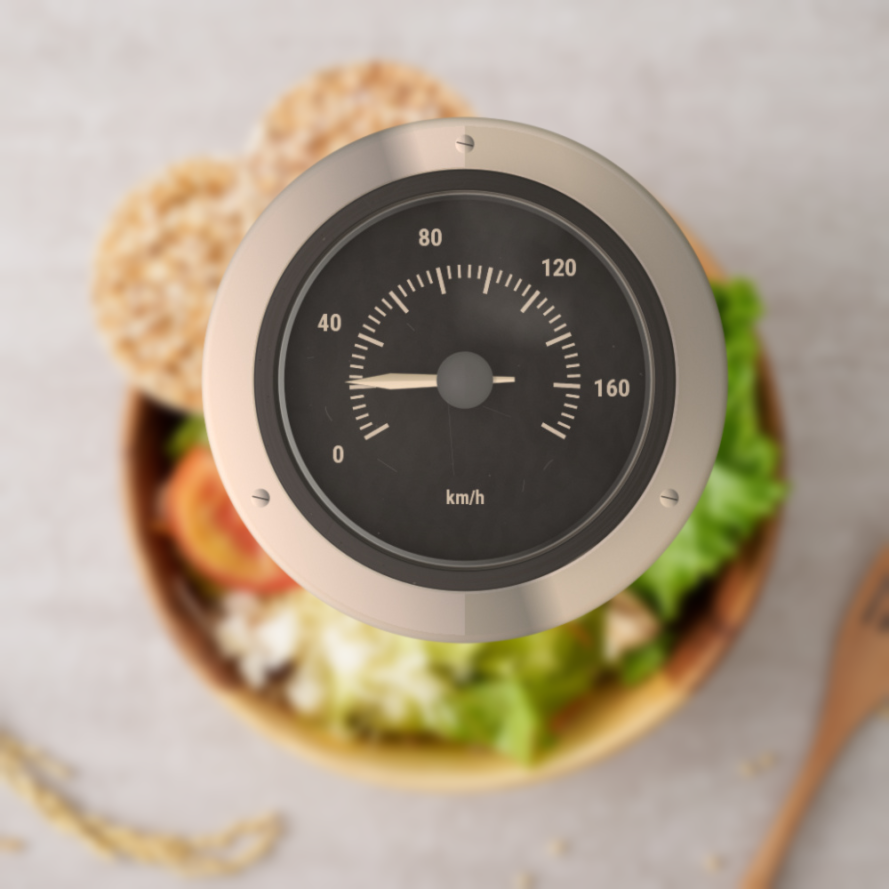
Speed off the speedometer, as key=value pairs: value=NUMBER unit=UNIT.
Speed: value=22 unit=km/h
